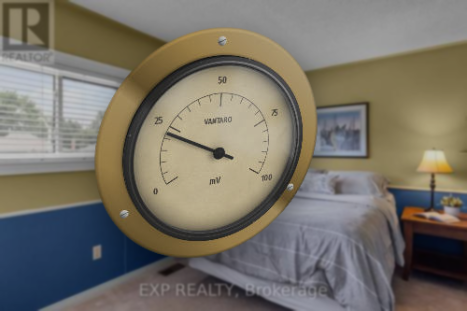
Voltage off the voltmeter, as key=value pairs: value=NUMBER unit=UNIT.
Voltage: value=22.5 unit=mV
